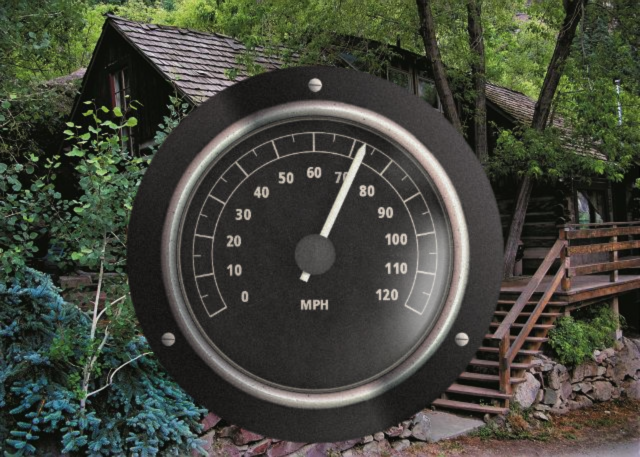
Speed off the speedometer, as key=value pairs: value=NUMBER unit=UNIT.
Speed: value=72.5 unit=mph
